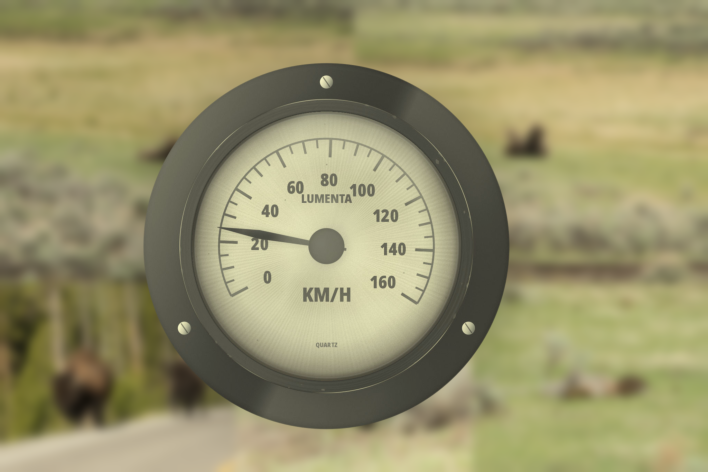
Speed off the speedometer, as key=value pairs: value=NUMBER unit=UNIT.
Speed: value=25 unit=km/h
